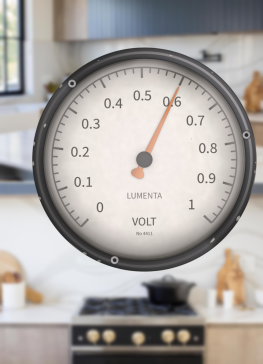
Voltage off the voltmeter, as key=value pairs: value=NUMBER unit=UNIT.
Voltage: value=0.6 unit=V
